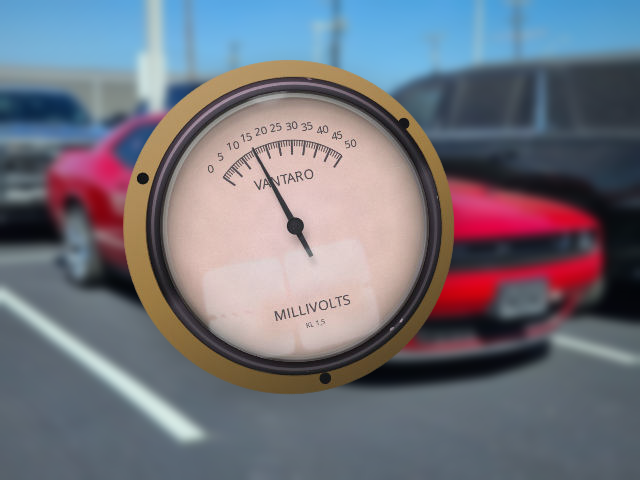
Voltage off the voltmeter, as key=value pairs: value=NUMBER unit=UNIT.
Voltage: value=15 unit=mV
